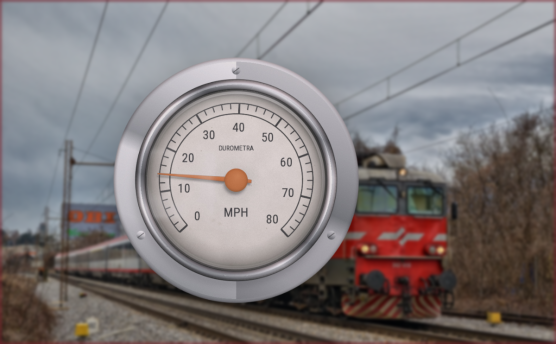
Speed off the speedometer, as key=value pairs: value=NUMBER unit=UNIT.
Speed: value=14 unit=mph
